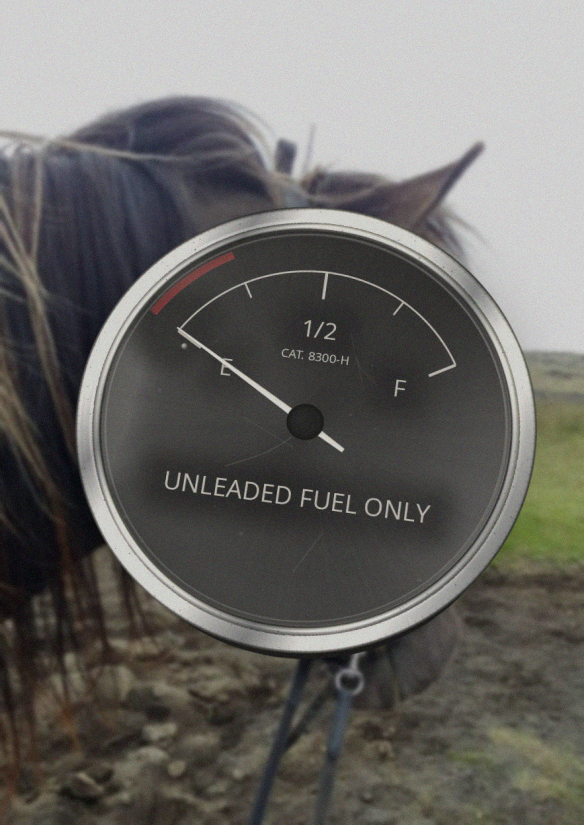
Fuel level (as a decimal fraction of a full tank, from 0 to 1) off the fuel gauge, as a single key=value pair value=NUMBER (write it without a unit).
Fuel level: value=0
